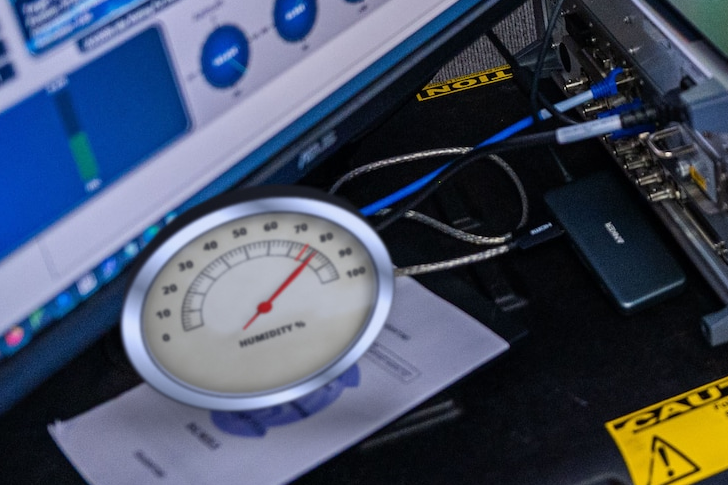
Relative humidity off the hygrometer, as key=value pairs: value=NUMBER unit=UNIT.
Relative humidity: value=80 unit=%
